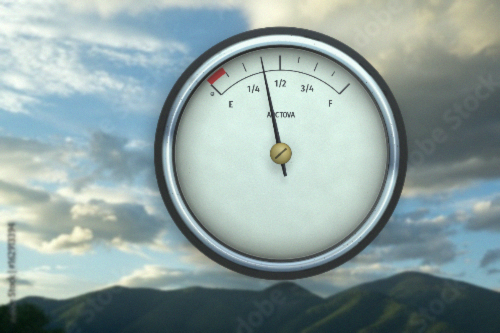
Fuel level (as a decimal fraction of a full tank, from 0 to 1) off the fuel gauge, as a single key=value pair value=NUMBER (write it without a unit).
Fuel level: value=0.375
